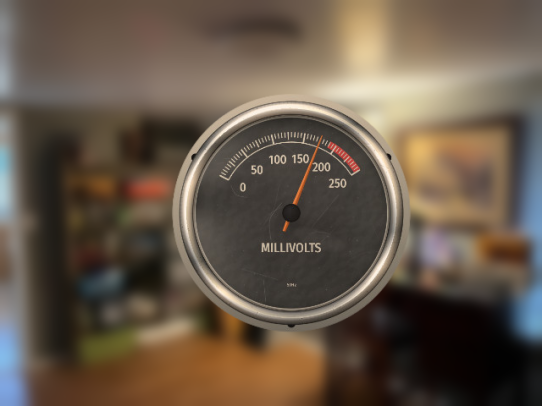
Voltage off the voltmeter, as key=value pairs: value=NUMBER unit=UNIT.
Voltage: value=175 unit=mV
